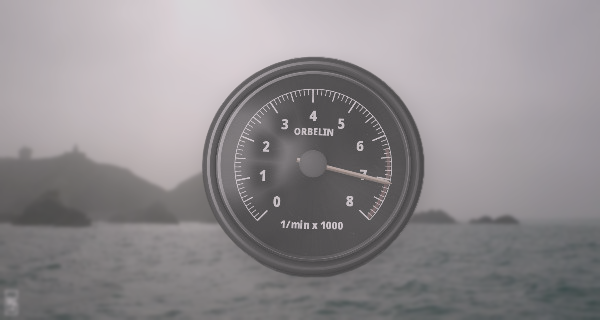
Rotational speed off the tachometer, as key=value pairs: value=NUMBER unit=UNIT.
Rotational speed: value=7100 unit=rpm
